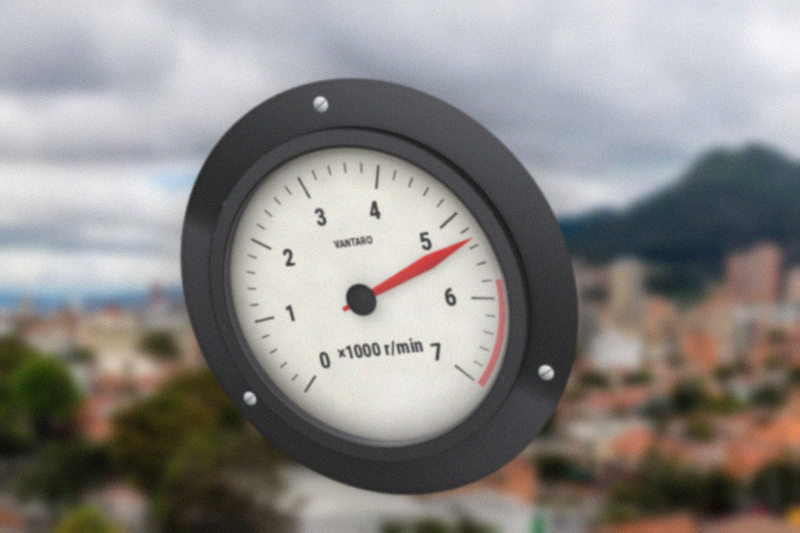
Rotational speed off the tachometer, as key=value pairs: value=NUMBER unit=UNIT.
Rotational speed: value=5300 unit=rpm
